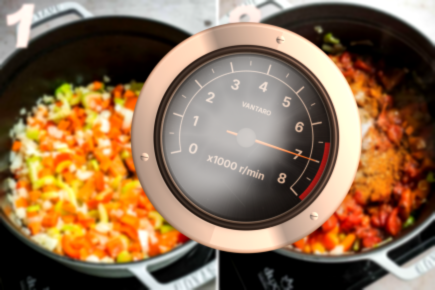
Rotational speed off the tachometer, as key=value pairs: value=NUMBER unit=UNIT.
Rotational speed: value=7000 unit=rpm
